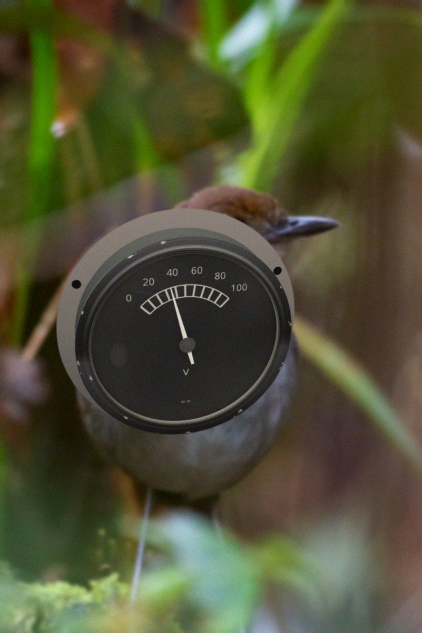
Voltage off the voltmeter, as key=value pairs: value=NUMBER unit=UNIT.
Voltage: value=35 unit=V
